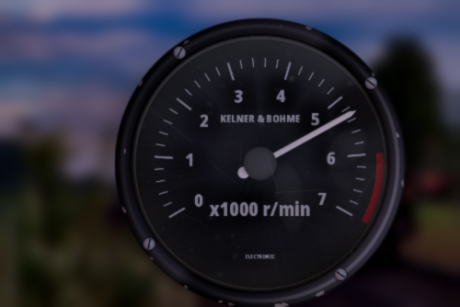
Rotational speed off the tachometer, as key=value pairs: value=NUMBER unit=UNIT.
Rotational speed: value=5300 unit=rpm
